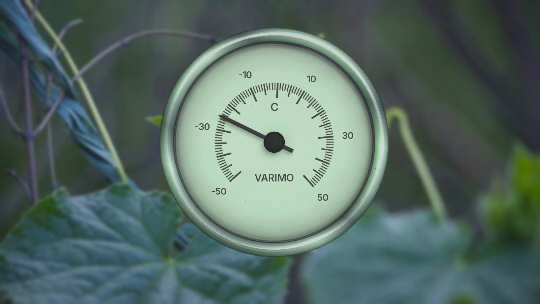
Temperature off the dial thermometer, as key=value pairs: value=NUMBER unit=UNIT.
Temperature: value=-25 unit=°C
